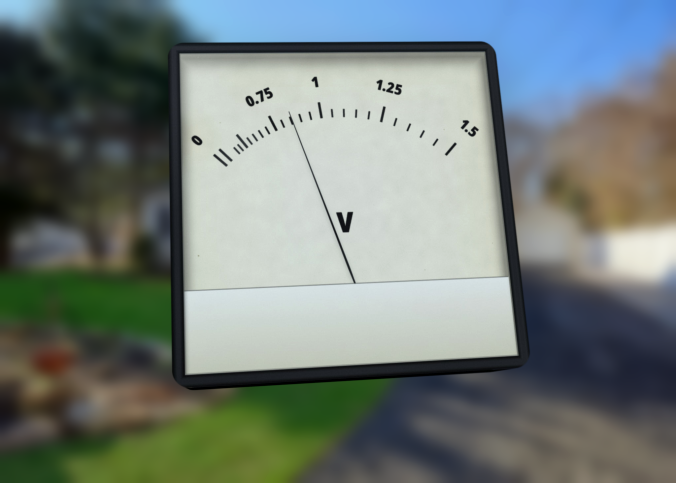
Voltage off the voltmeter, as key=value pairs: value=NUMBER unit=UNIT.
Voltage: value=0.85 unit=V
